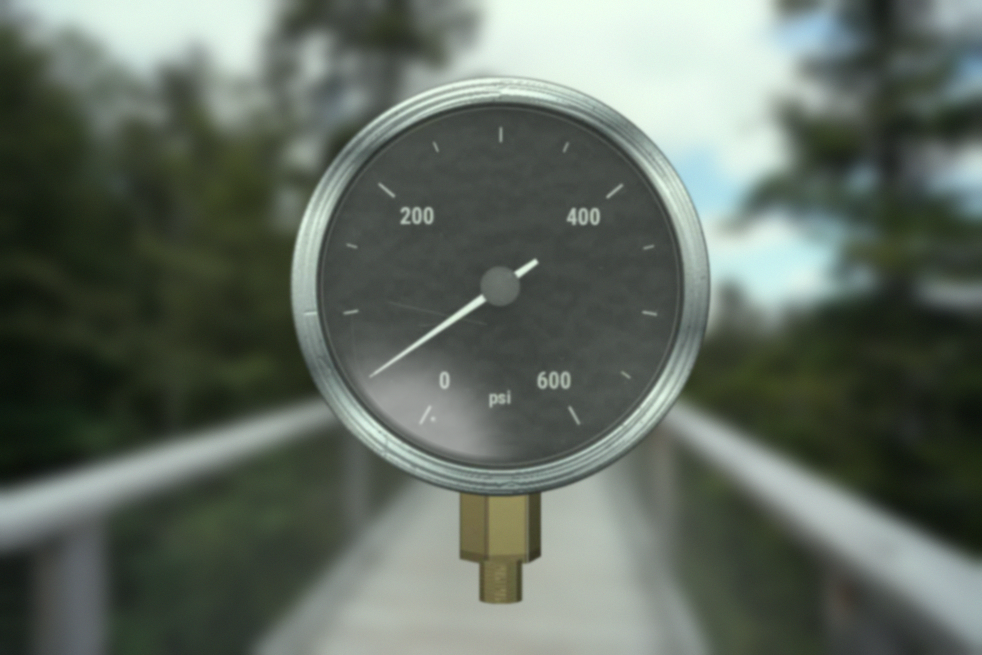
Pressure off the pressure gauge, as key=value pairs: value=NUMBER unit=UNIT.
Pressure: value=50 unit=psi
